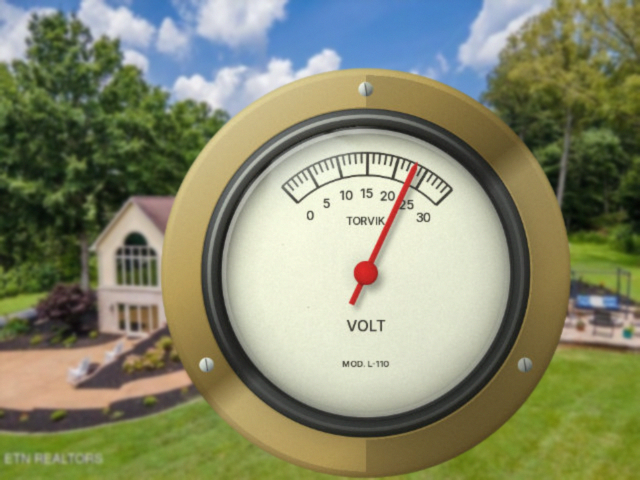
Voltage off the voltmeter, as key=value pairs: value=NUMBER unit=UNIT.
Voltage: value=23 unit=V
